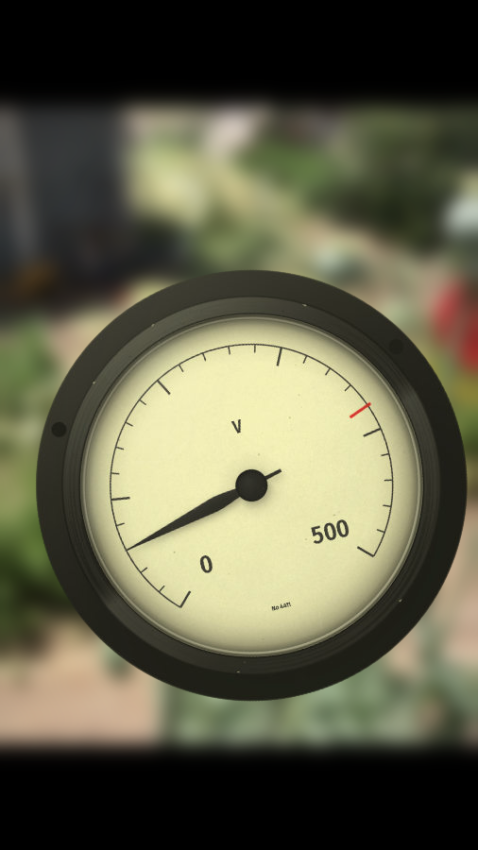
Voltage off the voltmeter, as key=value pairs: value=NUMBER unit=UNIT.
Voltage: value=60 unit=V
